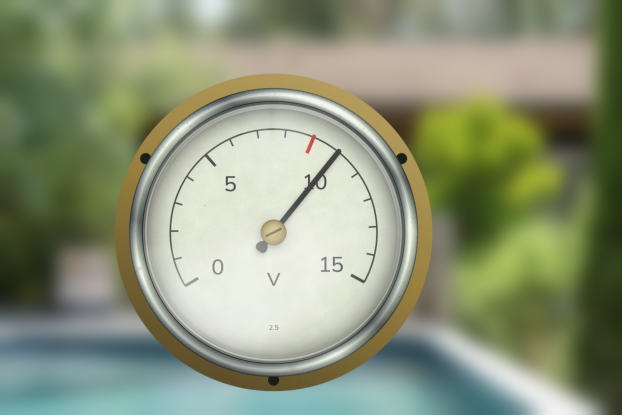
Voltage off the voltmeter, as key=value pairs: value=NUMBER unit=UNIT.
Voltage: value=10 unit=V
